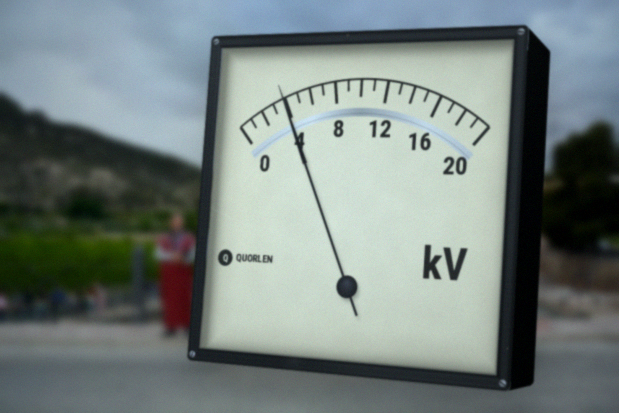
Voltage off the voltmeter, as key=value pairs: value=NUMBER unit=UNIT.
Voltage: value=4 unit=kV
